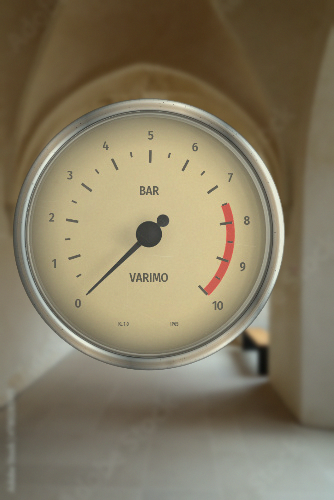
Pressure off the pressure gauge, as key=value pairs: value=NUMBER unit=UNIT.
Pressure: value=0 unit=bar
